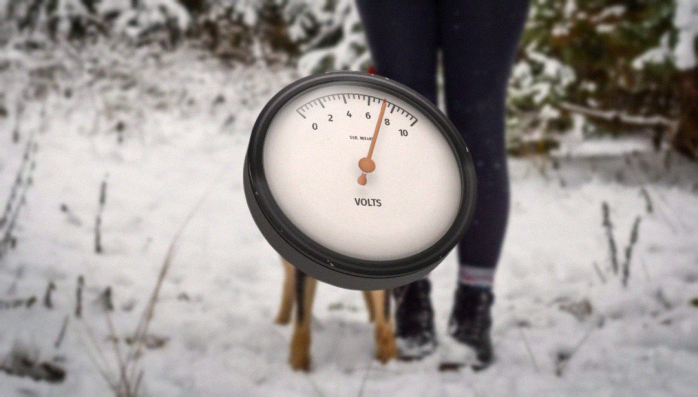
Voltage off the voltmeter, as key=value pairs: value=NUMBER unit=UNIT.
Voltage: value=7.2 unit=V
